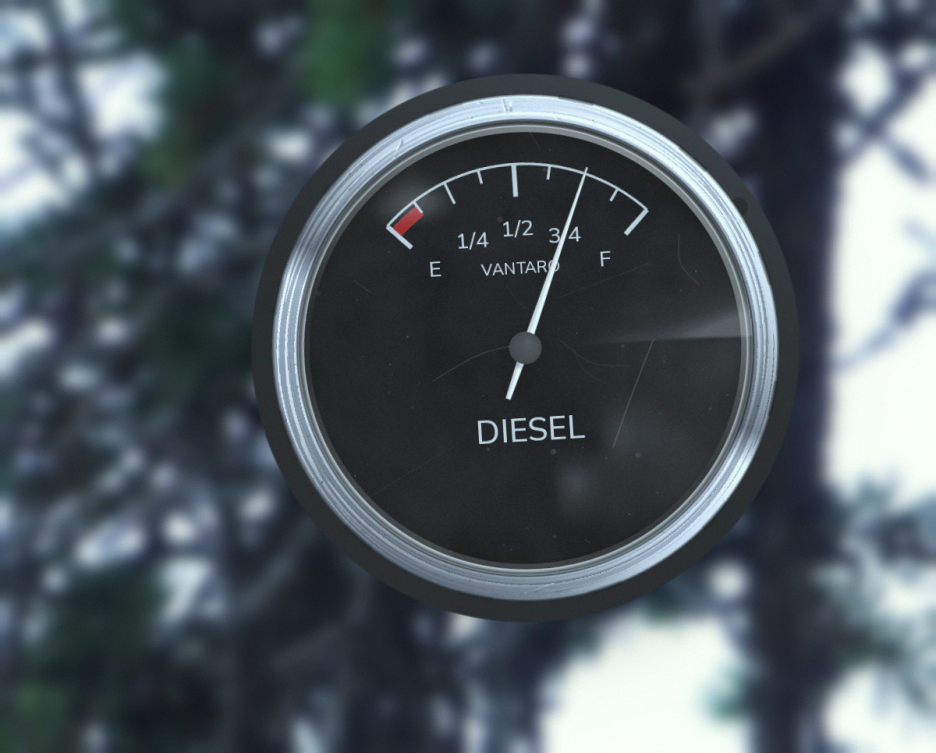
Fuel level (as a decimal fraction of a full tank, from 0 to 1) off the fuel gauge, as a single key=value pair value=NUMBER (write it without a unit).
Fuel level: value=0.75
